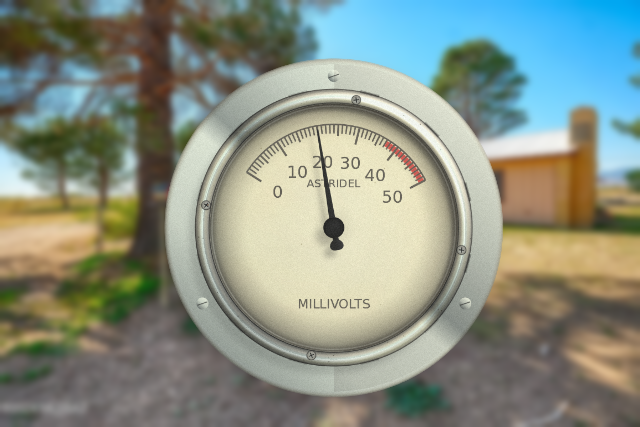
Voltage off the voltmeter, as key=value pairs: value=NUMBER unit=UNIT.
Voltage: value=20 unit=mV
